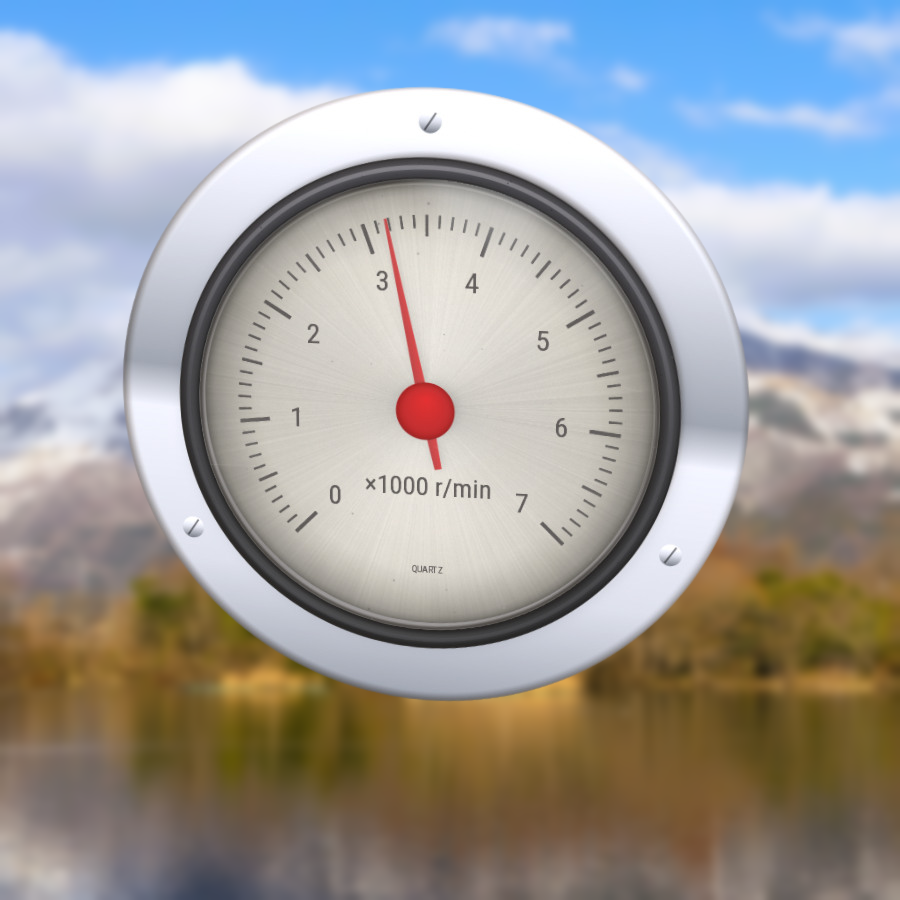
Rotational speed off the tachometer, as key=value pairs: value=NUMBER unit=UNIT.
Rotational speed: value=3200 unit=rpm
